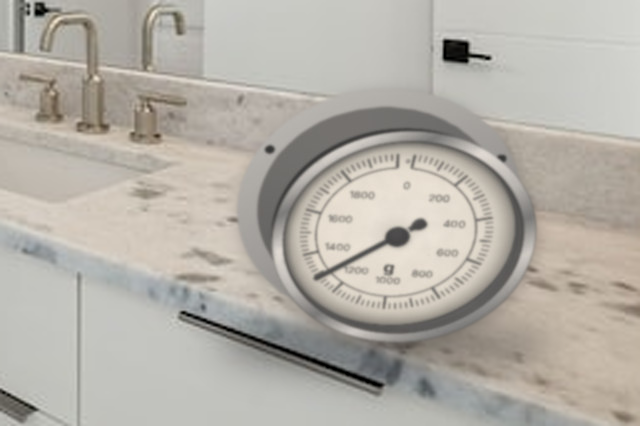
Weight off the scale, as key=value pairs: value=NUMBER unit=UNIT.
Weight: value=1300 unit=g
